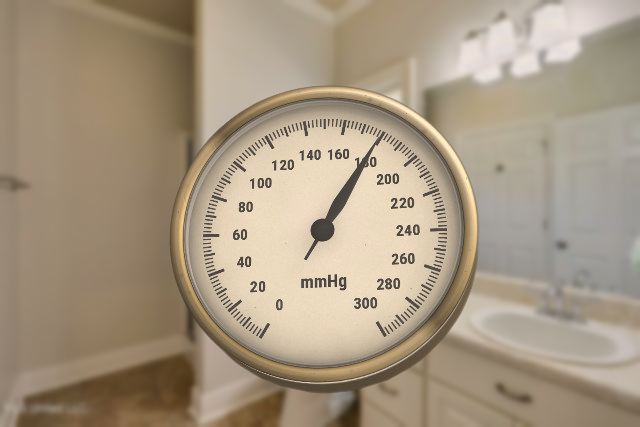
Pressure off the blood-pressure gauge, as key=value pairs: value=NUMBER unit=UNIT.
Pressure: value=180 unit=mmHg
